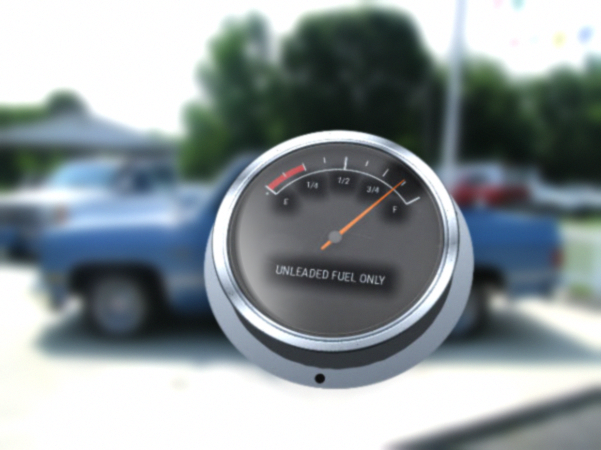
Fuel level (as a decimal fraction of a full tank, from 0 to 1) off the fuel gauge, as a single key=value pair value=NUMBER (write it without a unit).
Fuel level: value=0.875
